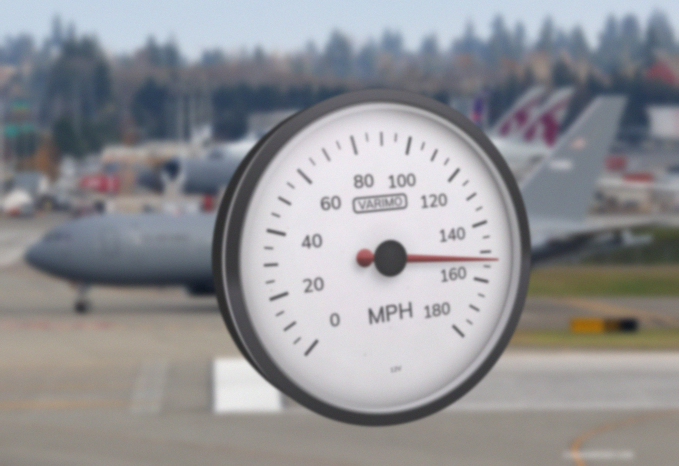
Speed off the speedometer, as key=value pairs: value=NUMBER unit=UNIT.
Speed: value=152.5 unit=mph
